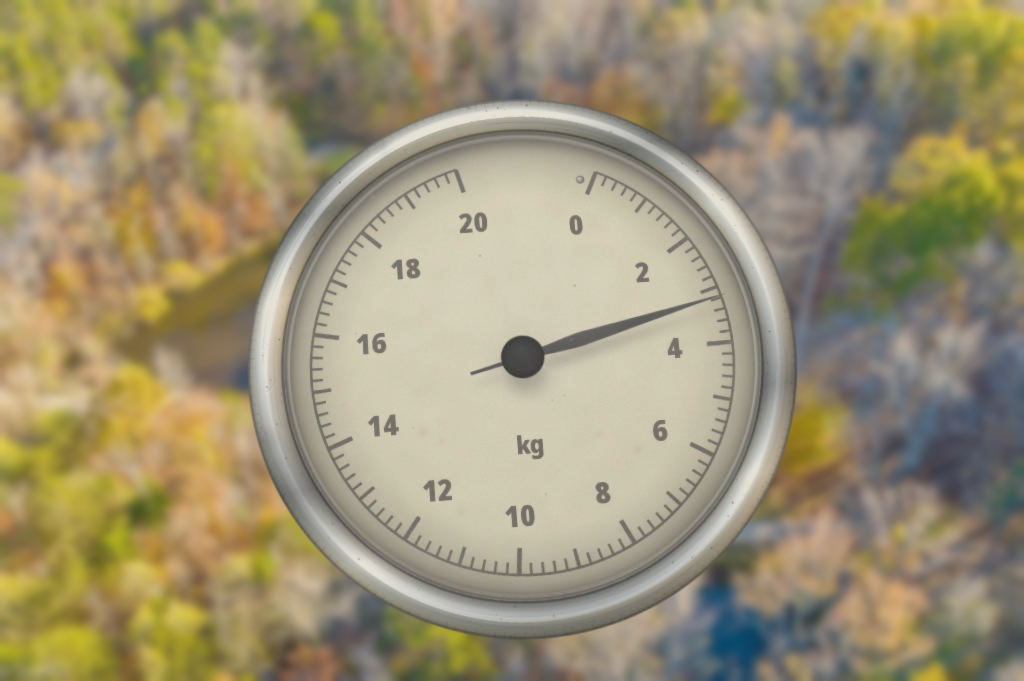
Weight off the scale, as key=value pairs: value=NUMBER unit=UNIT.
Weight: value=3.2 unit=kg
